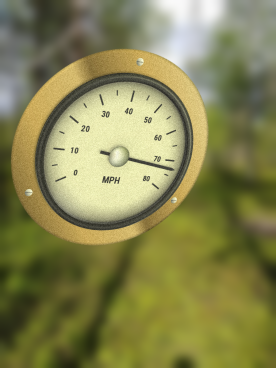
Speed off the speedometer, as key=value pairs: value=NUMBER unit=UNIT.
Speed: value=72.5 unit=mph
